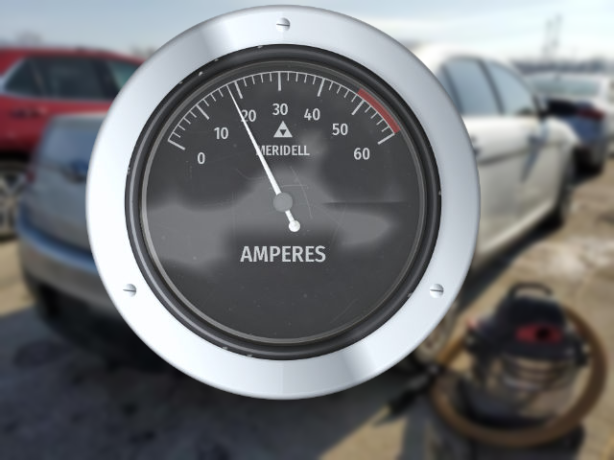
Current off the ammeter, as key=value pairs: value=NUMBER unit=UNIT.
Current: value=18 unit=A
